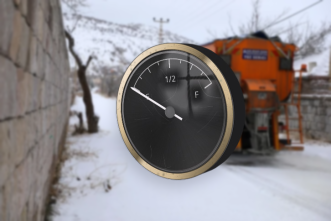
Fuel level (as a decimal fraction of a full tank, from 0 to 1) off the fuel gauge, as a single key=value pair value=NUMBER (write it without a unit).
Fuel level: value=0
